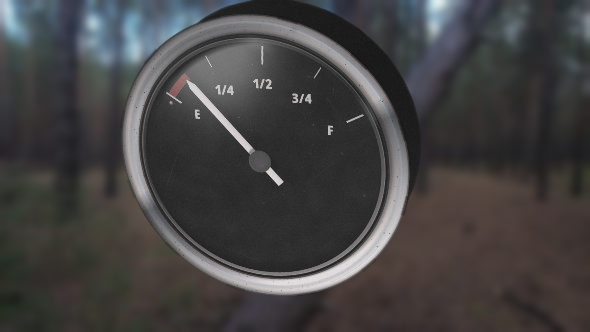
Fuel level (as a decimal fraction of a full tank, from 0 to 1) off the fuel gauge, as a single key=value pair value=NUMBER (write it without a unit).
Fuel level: value=0.125
